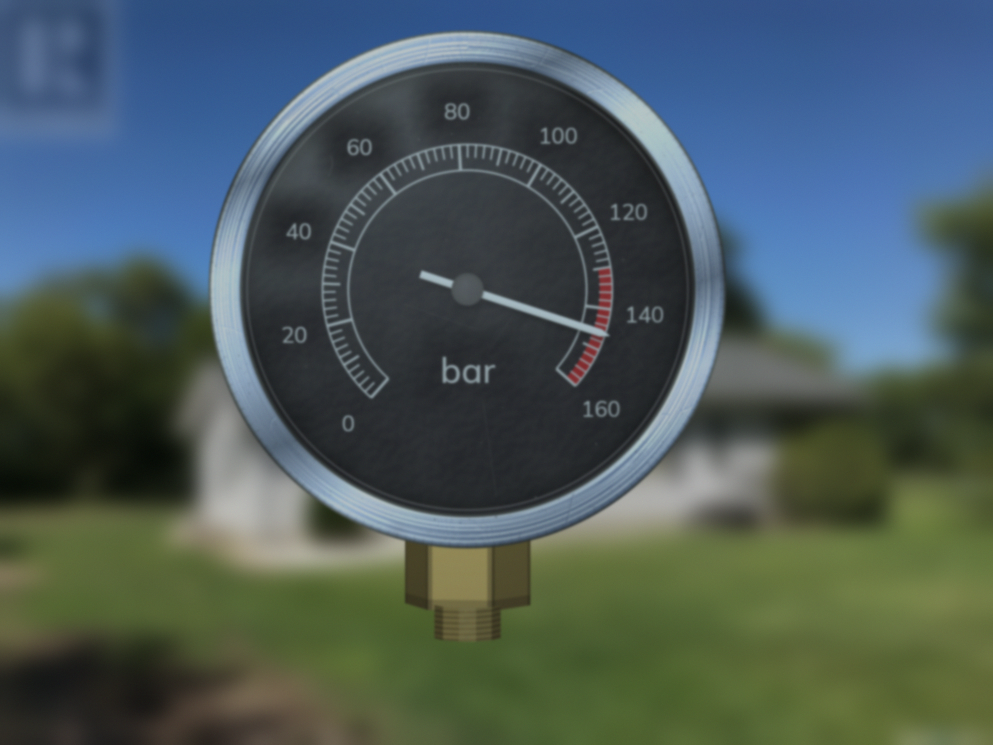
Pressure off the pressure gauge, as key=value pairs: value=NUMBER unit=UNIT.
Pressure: value=146 unit=bar
